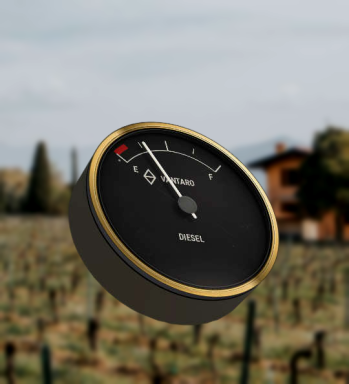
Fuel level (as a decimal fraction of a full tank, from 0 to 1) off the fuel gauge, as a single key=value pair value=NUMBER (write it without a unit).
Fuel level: value=0.25
